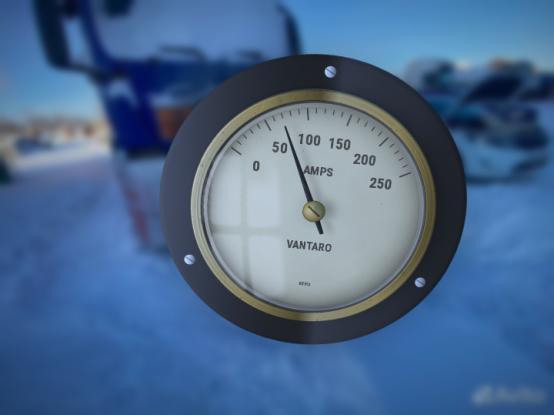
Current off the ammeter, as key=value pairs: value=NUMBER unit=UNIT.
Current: value=70 unit=A
